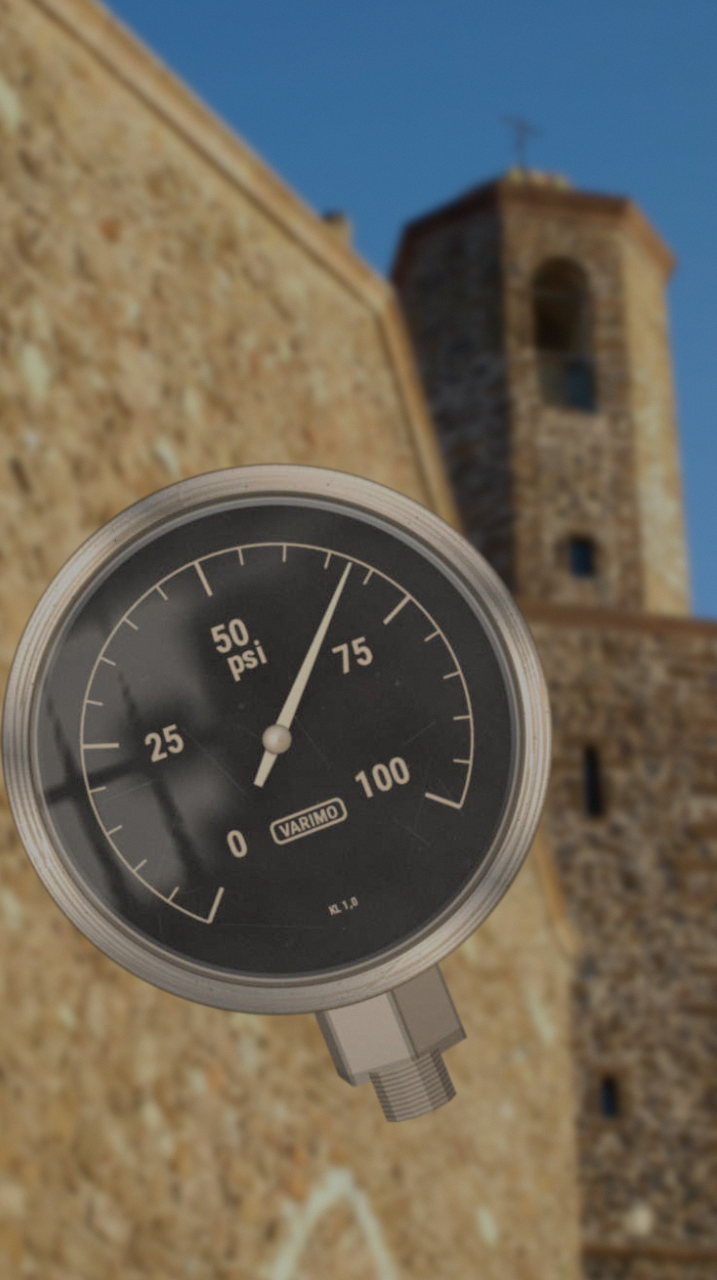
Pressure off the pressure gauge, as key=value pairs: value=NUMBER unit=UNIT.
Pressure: value=67.5 unit=psi
